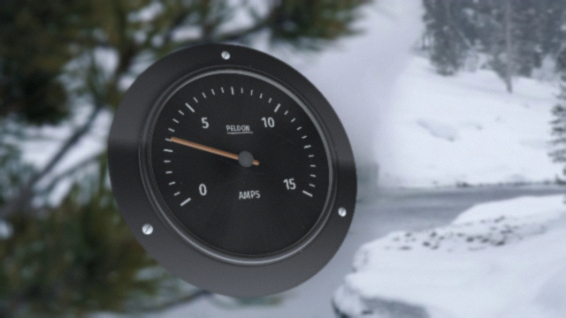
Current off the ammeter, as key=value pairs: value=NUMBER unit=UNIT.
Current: value=3 unit=A
